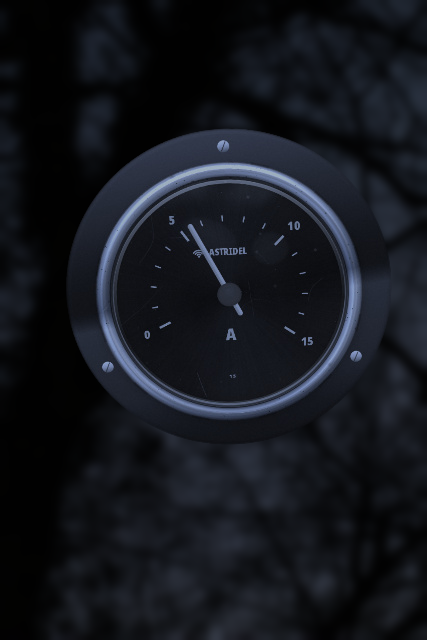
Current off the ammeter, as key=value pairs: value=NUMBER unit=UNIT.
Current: value=5.5 unit=A
